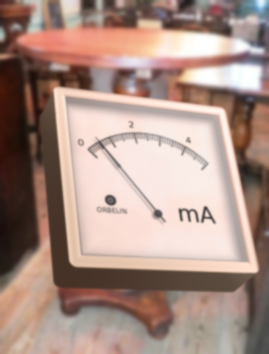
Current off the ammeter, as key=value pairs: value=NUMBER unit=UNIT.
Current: value=0.5 unit=mA
